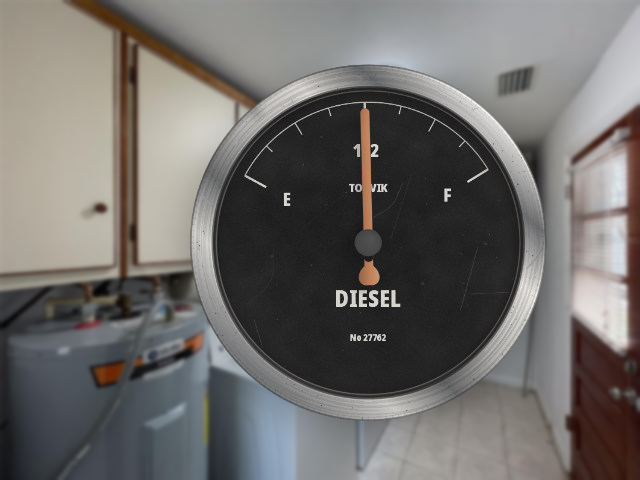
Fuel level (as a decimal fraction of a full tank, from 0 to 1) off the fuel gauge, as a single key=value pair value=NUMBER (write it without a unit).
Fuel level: value=0.5
